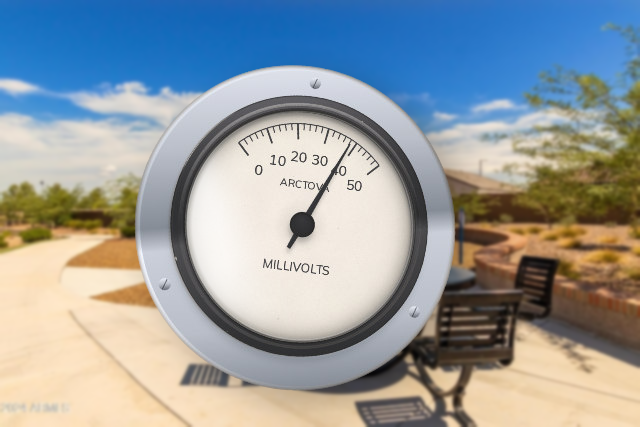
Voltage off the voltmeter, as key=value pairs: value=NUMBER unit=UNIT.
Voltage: value=38 unit=mV
